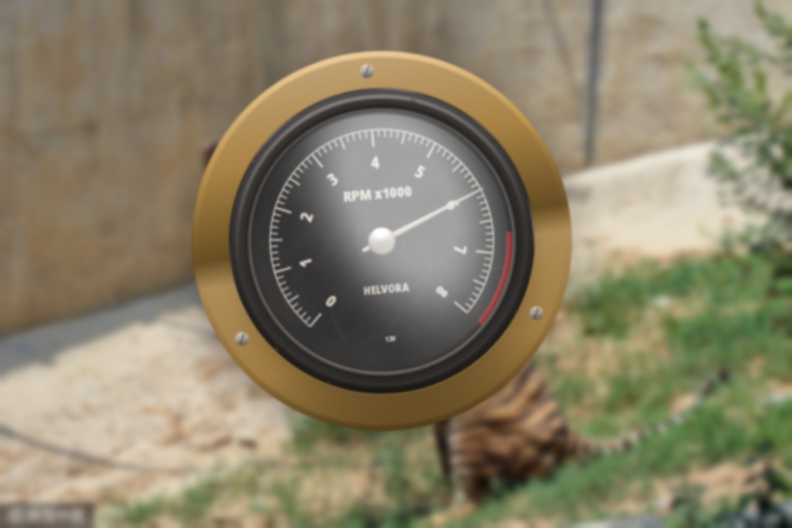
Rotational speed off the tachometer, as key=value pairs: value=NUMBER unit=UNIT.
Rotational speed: value=6000 unit=rpm
